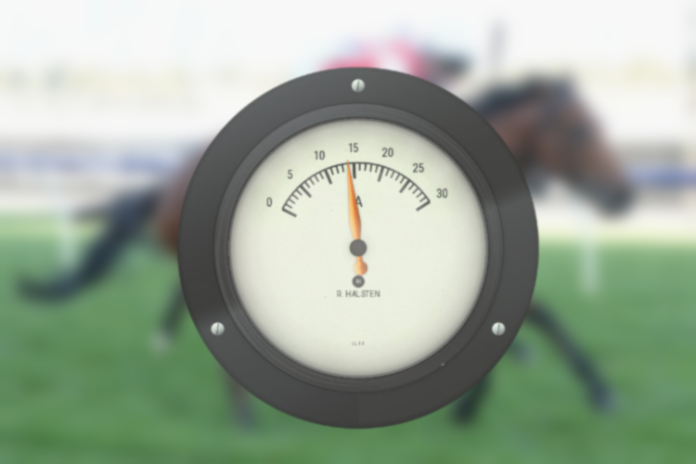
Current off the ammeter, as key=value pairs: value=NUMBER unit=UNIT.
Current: value=14 unit=A
